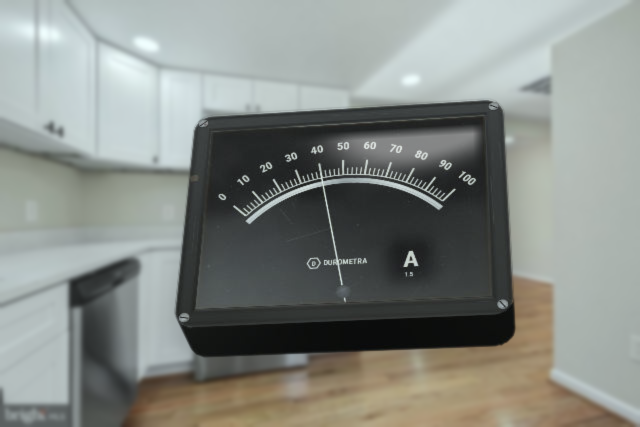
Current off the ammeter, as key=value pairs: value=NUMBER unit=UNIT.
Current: value=40 unit=A
